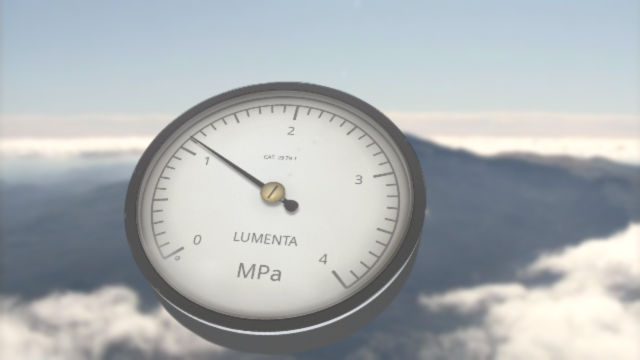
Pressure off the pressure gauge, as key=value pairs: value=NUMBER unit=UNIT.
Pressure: value=1.1 unit=MPa
